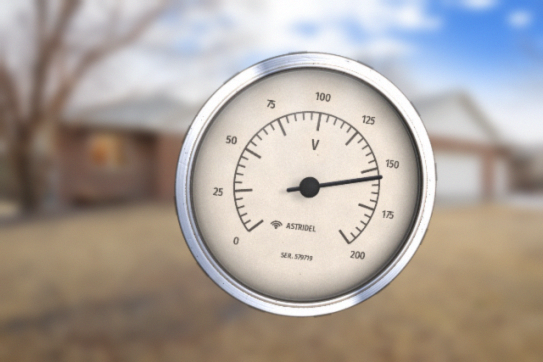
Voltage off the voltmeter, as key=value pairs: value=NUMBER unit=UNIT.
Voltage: value=155 unit=V
